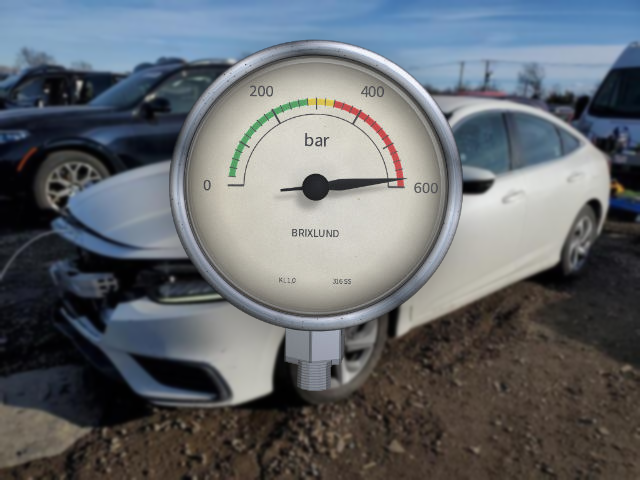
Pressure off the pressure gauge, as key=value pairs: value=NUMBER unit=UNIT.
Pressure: value=580 unit=bar
